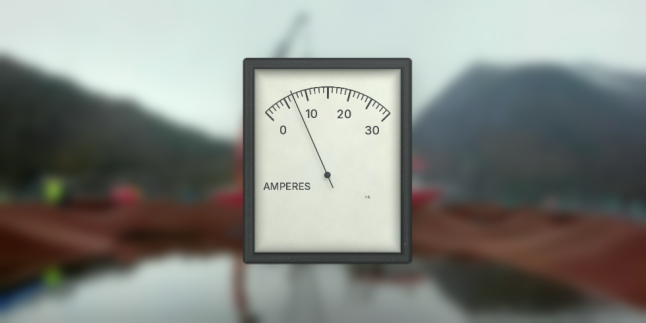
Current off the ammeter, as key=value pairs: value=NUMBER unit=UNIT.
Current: value=7 unit=A
